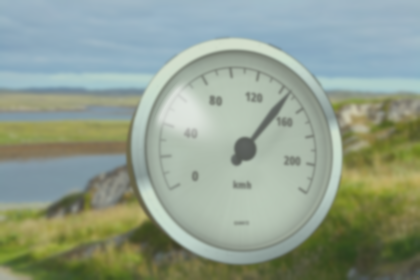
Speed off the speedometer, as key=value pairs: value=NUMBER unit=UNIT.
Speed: value=145 unit=km/h
